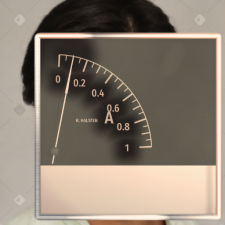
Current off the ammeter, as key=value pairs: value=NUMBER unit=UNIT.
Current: value=0.1 unit=A
